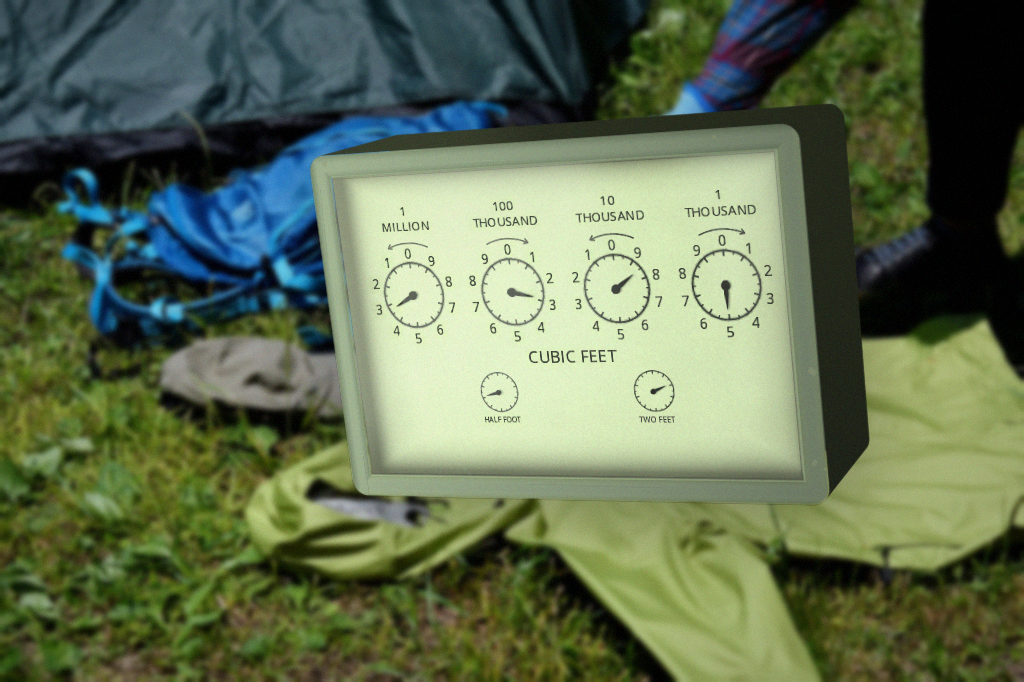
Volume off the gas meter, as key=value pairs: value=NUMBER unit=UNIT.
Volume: value=328500 unit=ft³
